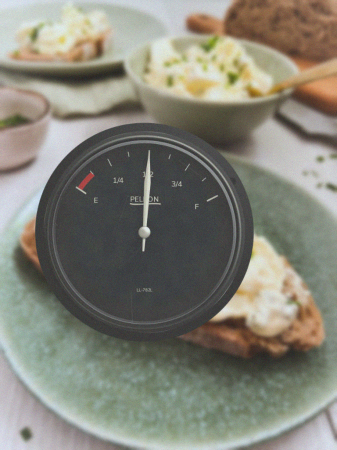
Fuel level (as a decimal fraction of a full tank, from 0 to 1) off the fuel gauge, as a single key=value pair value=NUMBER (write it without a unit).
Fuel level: value=0.5
